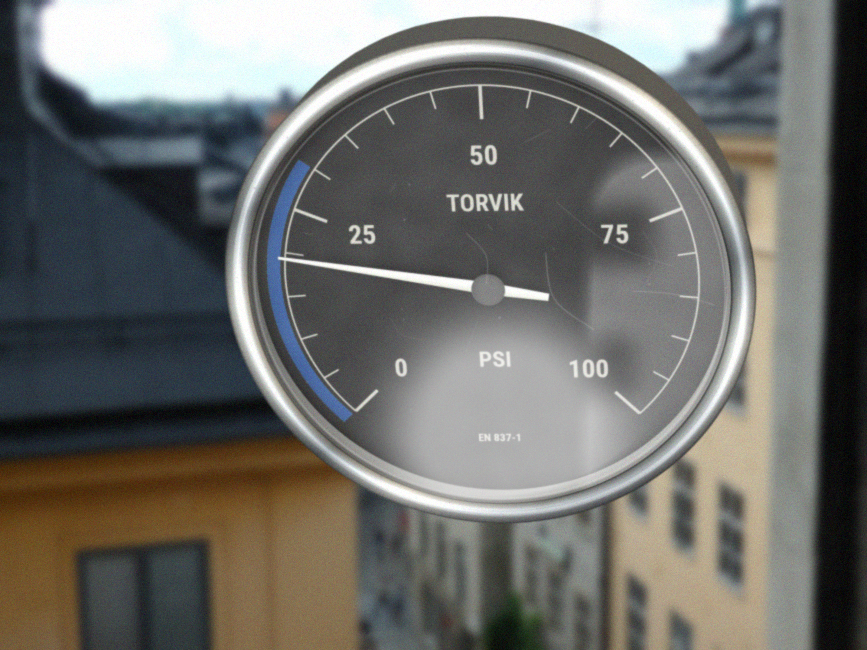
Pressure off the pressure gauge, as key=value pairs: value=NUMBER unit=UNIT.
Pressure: value=20 unit=psi
